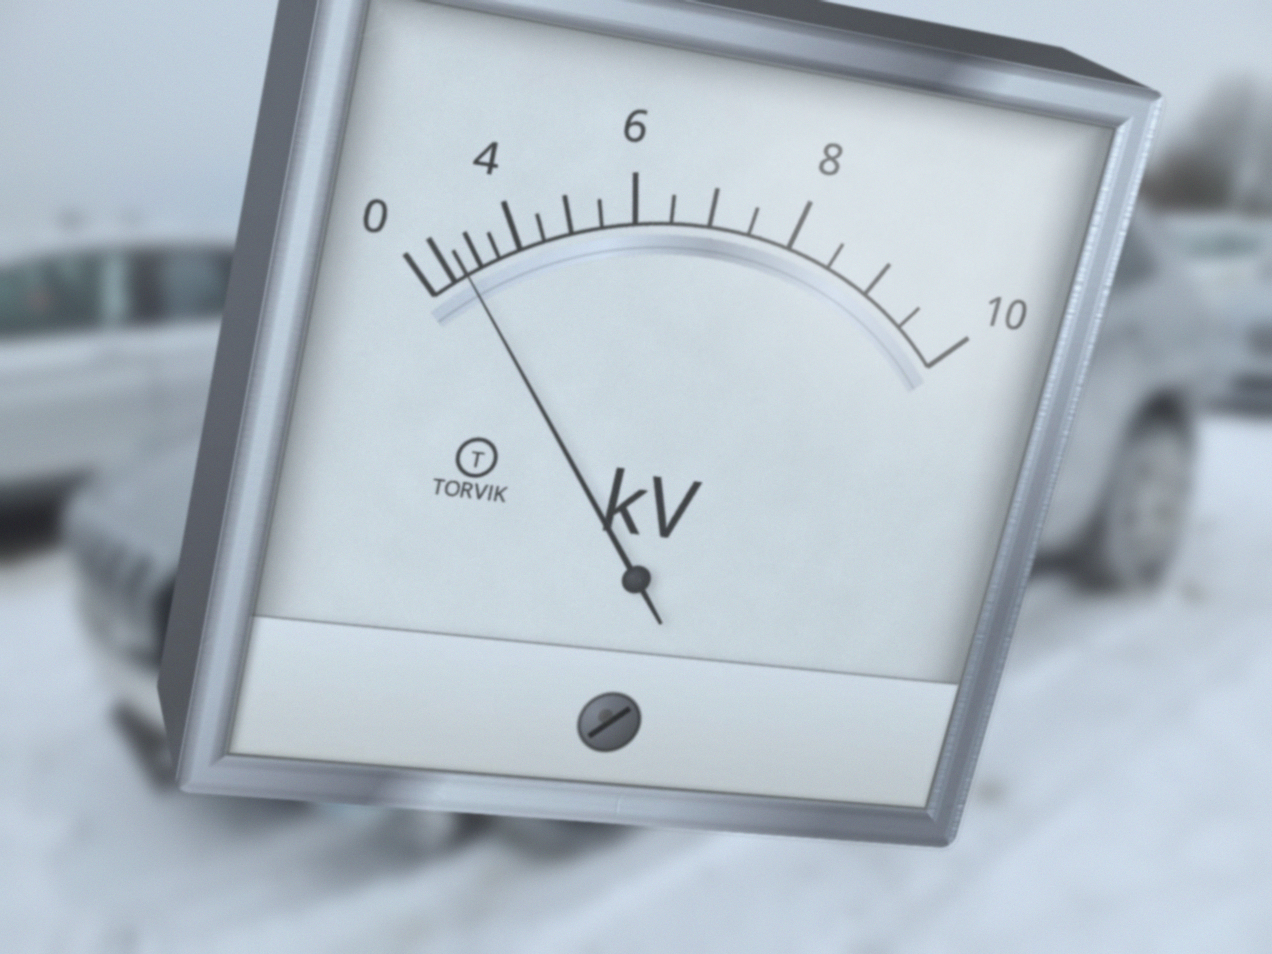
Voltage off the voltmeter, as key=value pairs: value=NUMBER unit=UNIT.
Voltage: value=2.5 unit=kV
